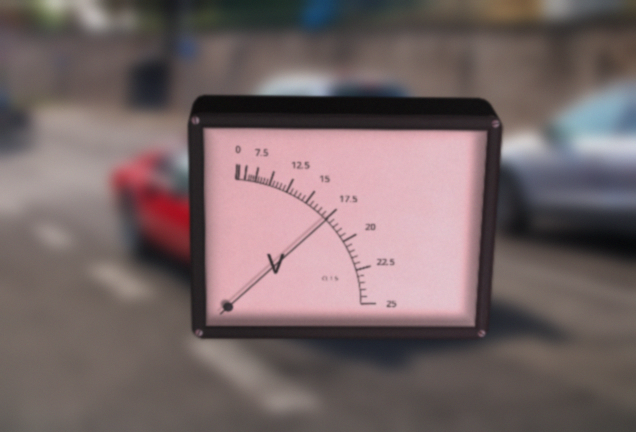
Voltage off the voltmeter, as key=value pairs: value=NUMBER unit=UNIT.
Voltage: value=17.5 unit=V
